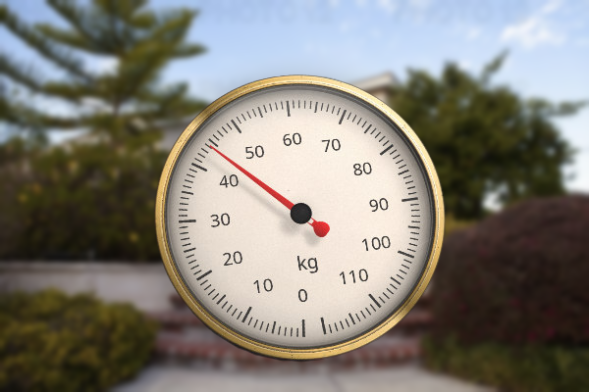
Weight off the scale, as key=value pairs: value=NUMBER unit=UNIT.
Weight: value=44 unit=kg
